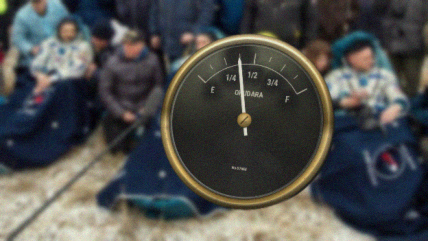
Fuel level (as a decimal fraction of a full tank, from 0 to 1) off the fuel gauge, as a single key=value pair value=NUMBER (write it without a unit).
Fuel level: value=0.375
